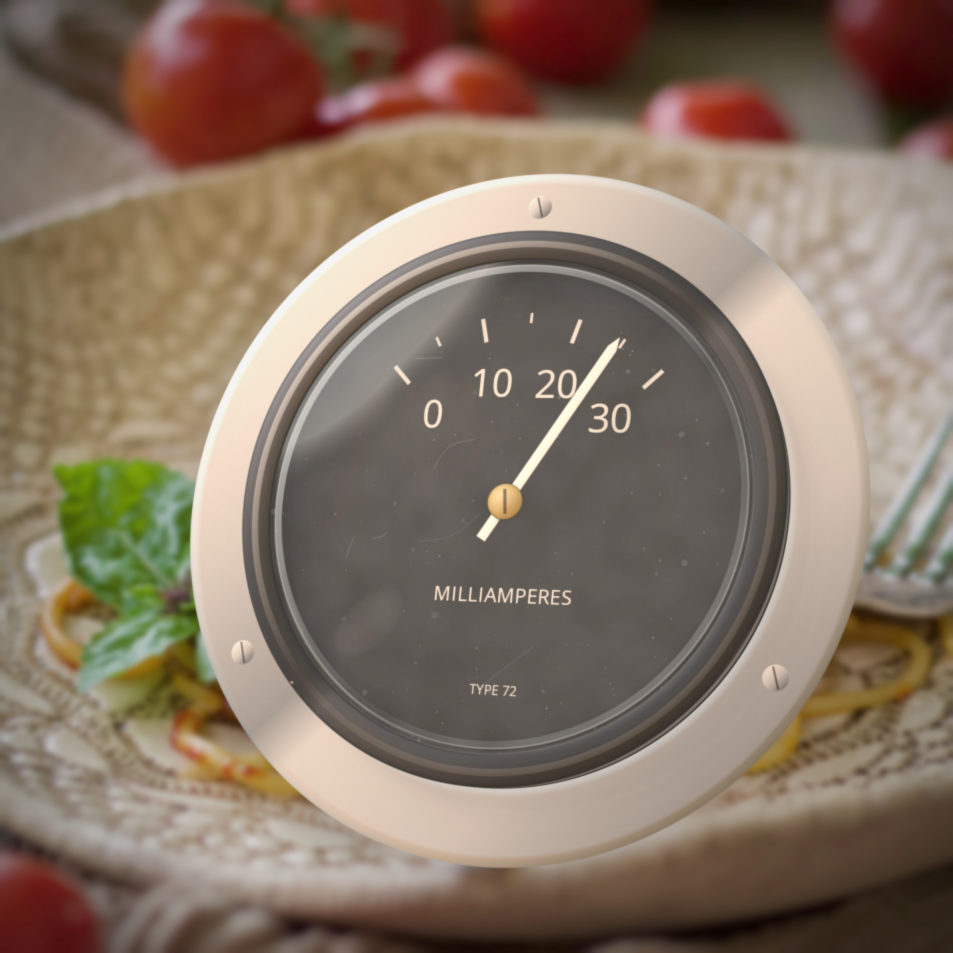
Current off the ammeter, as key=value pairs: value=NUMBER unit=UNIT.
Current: value=25 unit=mA
